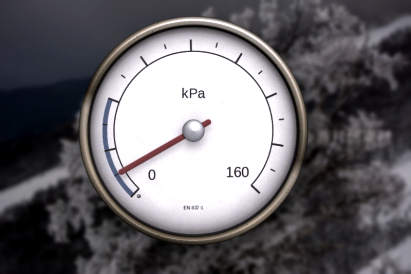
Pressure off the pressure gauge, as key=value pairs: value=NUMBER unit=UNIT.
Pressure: value=10 unit=kPa
